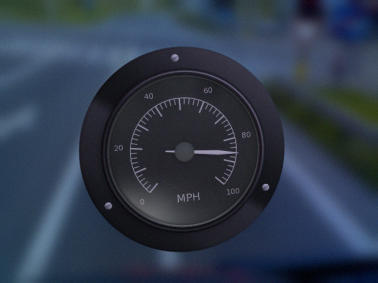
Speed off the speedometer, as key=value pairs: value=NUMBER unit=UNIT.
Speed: value=86 unit=mph
